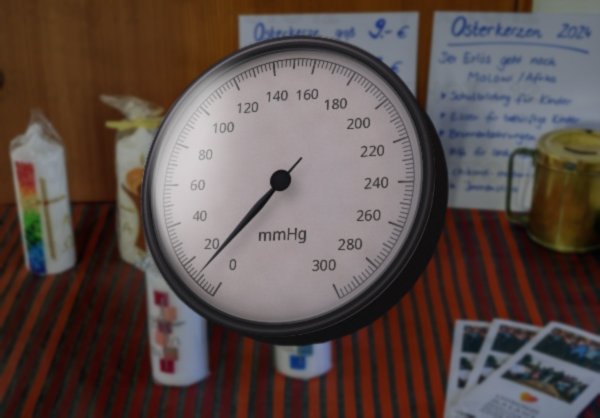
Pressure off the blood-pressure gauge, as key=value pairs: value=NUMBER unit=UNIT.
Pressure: value=10 unit=mmHg
